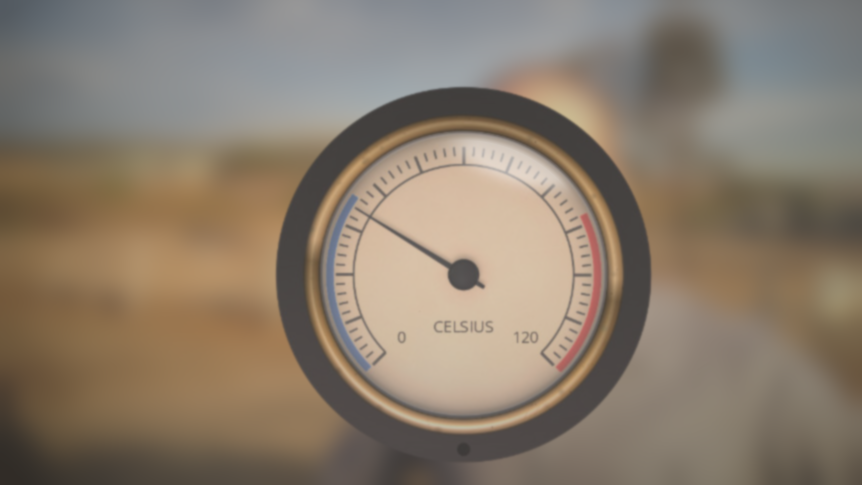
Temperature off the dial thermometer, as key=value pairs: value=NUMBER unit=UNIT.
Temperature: value=34 unit=°C
